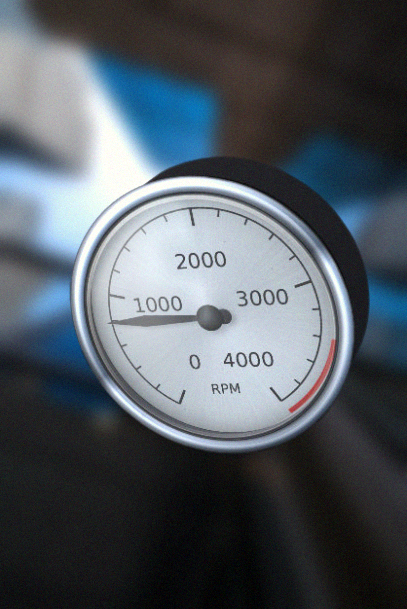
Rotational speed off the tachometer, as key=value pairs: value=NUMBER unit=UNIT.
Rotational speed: value=800 unit=rpm
